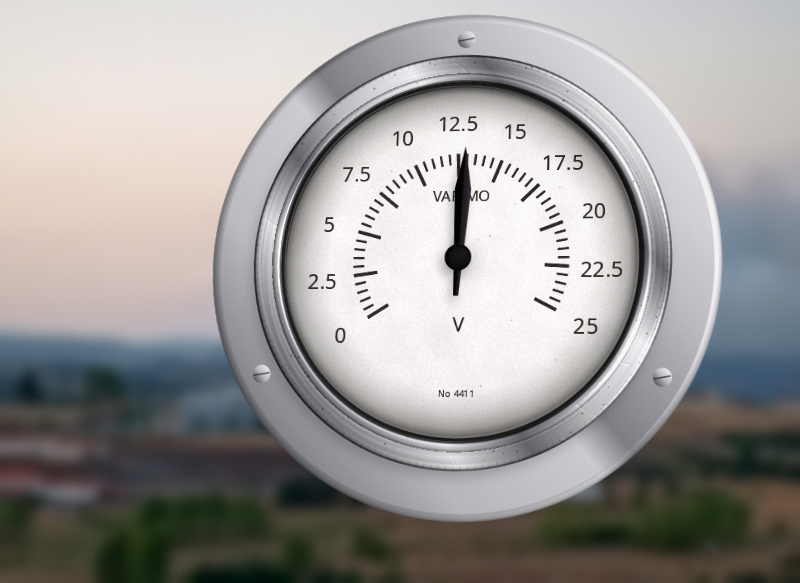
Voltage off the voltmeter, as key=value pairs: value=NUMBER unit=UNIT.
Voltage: value=13 unit=V
